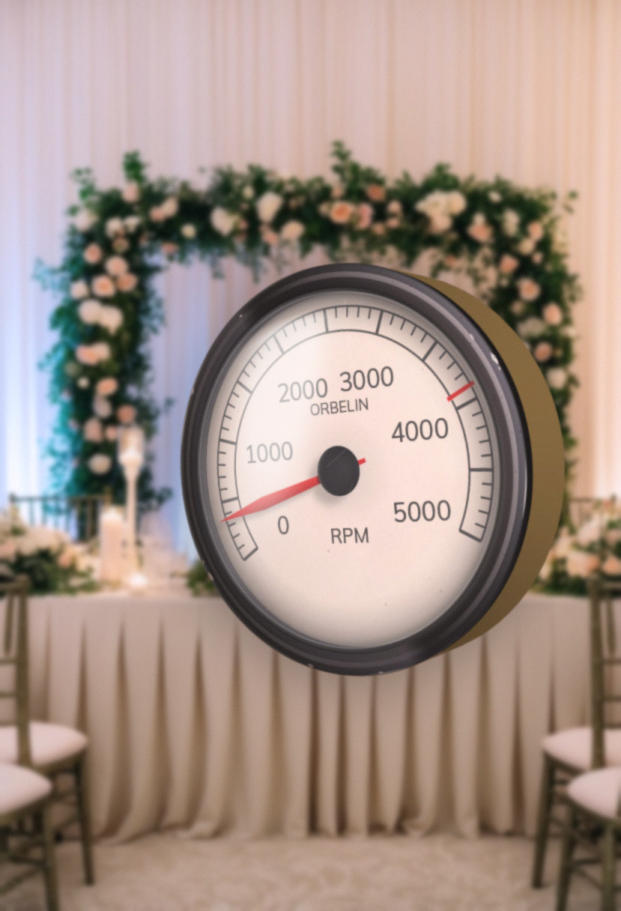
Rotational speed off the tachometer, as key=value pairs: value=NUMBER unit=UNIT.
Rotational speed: value=350 unit=rpm
